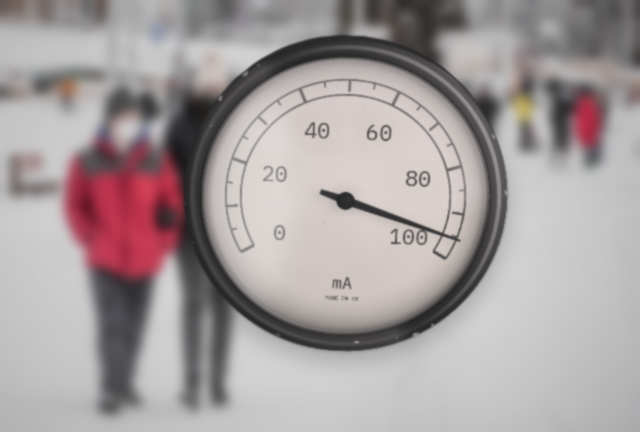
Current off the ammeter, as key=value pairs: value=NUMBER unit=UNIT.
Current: value=95 unit=mA
